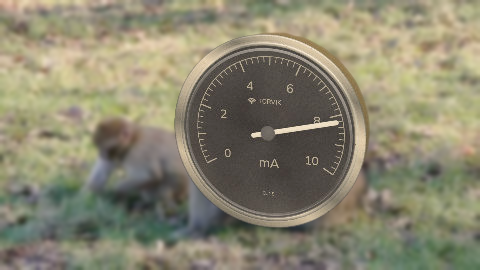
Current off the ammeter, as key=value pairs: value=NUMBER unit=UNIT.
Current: value=8.2 unit=mA
